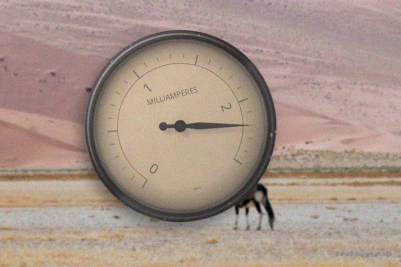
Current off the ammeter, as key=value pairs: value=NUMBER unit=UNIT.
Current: value=2.2 unit=mA
